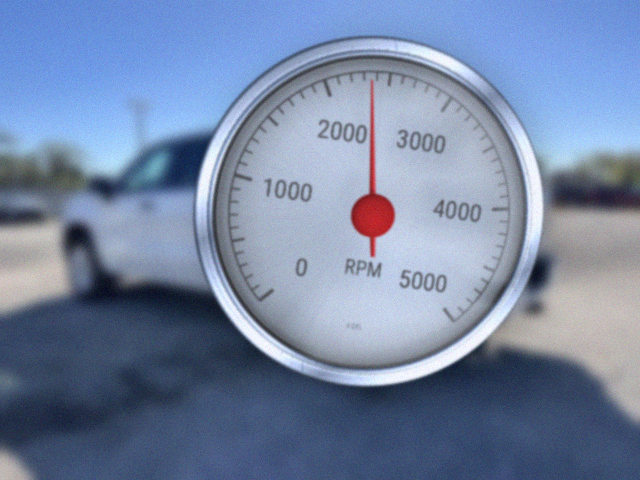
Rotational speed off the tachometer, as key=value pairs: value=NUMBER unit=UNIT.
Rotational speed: value=2350 unit=rpm
